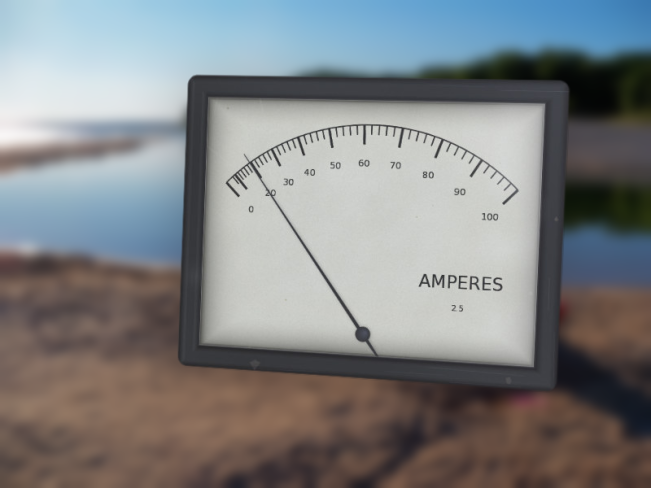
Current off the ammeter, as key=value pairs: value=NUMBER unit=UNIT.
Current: value=20 unit=A
